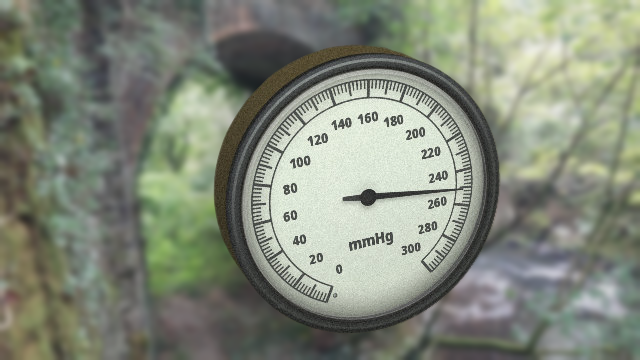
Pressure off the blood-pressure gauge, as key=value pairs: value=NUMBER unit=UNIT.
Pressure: value=250 unit=mmHg
